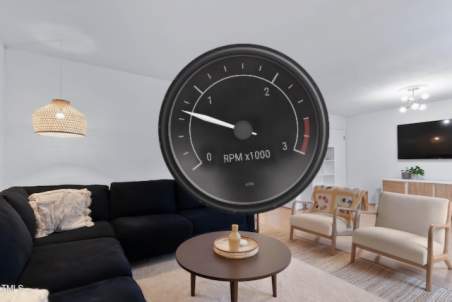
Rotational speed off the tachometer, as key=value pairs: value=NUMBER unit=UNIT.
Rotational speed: value=700 unit=rpm
